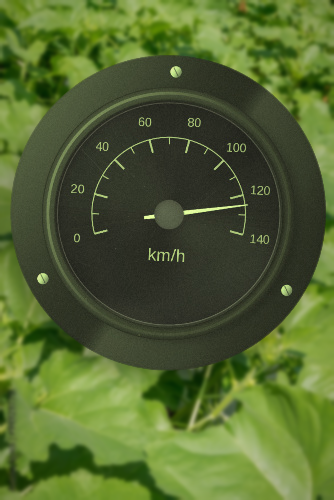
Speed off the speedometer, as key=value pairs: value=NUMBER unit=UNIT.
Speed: value=125 unit=km/h
